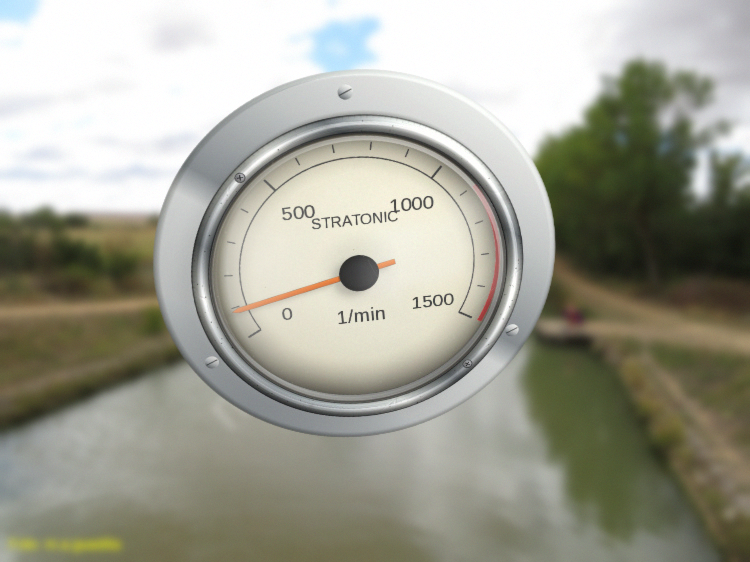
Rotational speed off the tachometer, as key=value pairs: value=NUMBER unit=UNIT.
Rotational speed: value=100 unit=rpm
